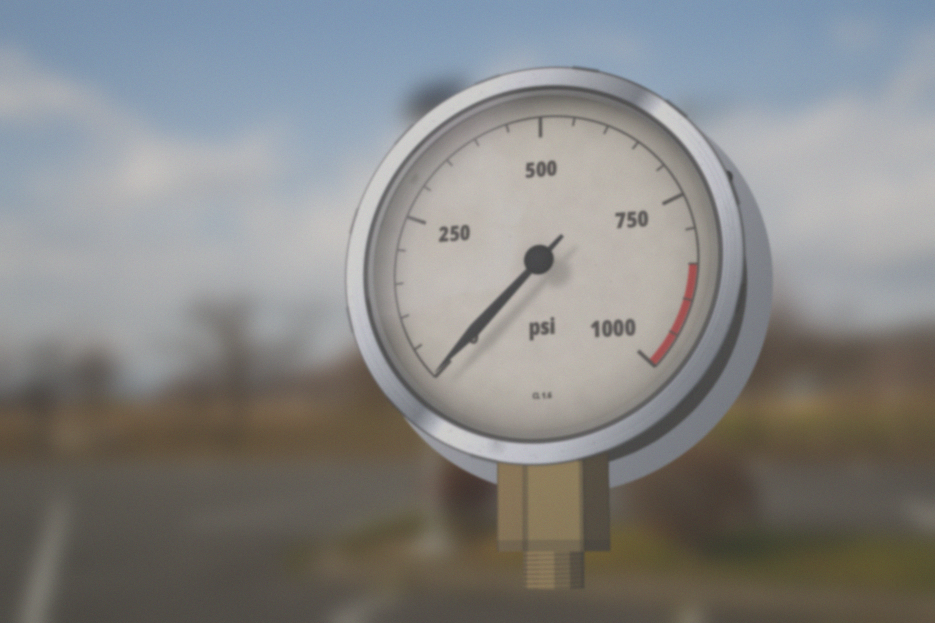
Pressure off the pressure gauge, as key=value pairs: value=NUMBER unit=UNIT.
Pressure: value=0 unit=psi
